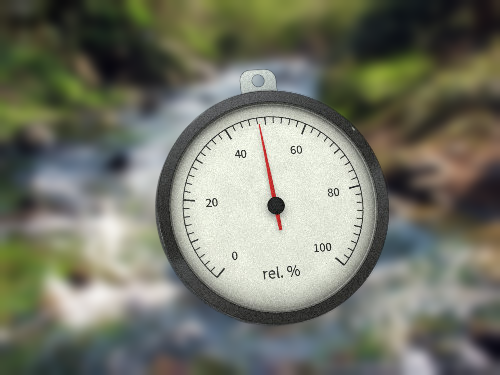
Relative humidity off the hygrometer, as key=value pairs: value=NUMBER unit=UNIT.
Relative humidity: value=48 unit=%
